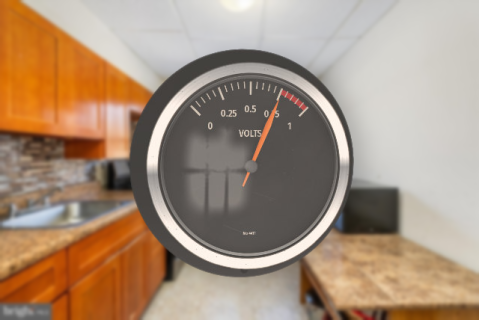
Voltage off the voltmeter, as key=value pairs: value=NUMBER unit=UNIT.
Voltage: value=0.75 unit=V
